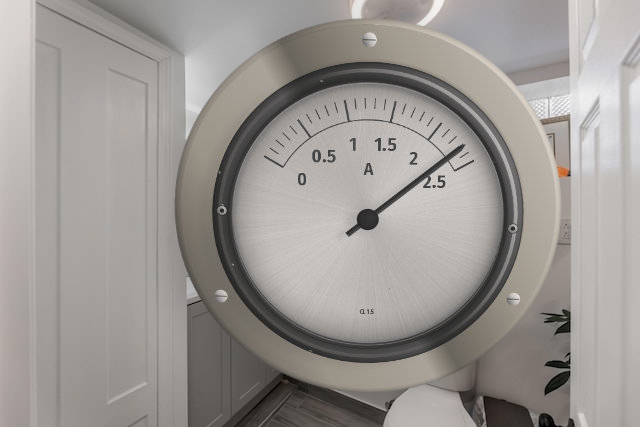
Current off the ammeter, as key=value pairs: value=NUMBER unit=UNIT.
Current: value=2.3 unit=A
